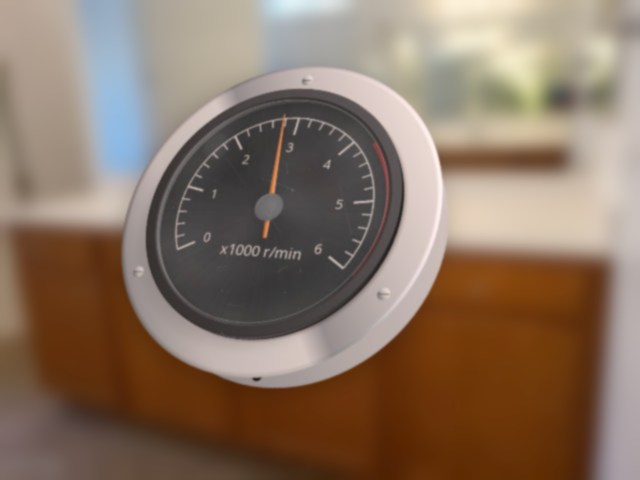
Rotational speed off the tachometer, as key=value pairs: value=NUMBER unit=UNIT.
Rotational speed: value=2800 unit=rpm
